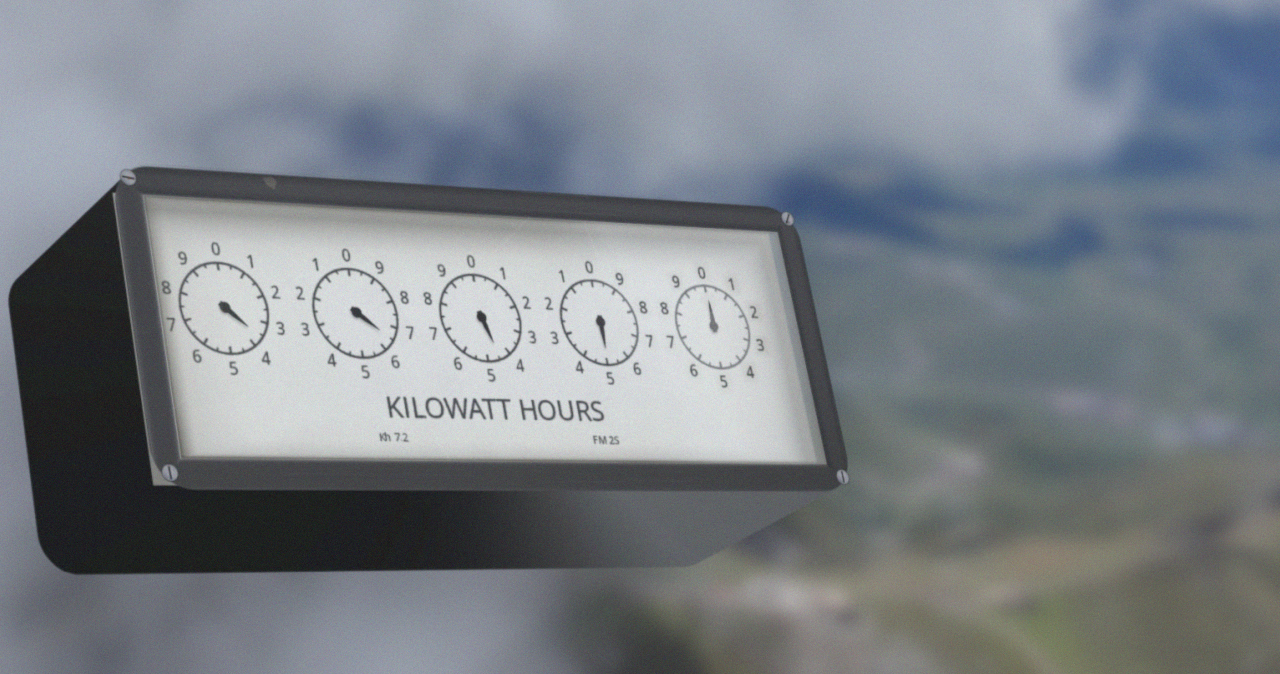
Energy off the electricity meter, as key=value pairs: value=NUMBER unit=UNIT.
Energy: value=36450 unit=kWh
